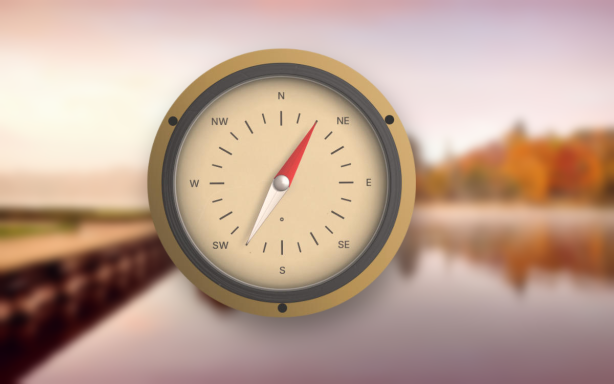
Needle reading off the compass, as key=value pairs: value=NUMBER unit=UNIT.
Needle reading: value=30 unit=°
